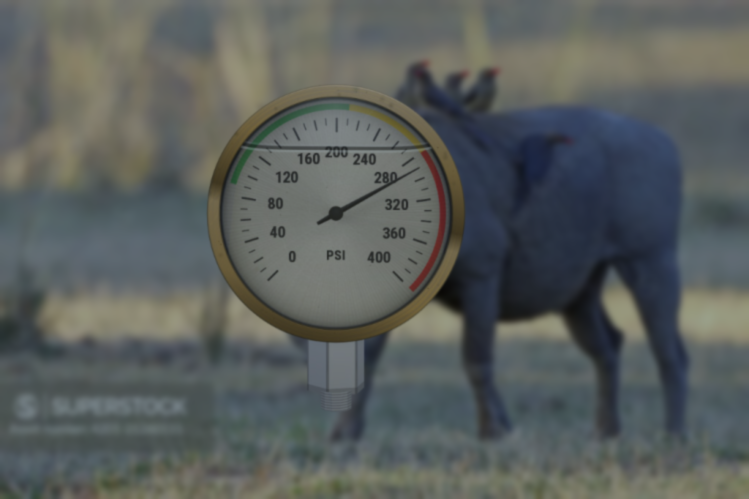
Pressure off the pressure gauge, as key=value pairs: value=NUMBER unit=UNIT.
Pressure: value=290 unit=psi
